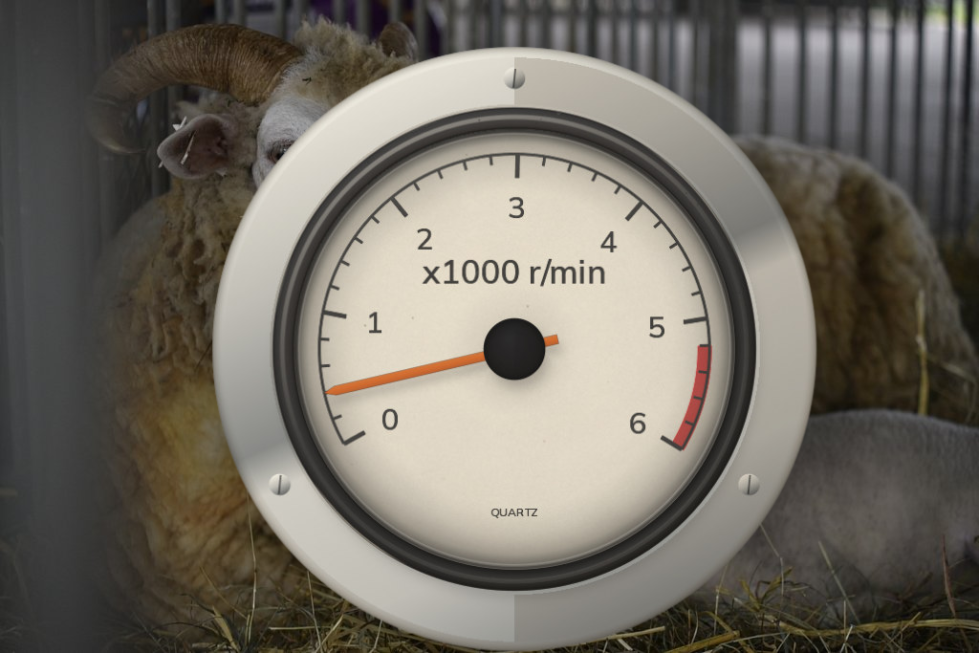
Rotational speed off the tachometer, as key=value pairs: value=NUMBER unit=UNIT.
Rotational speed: value=400 unit=rpm
